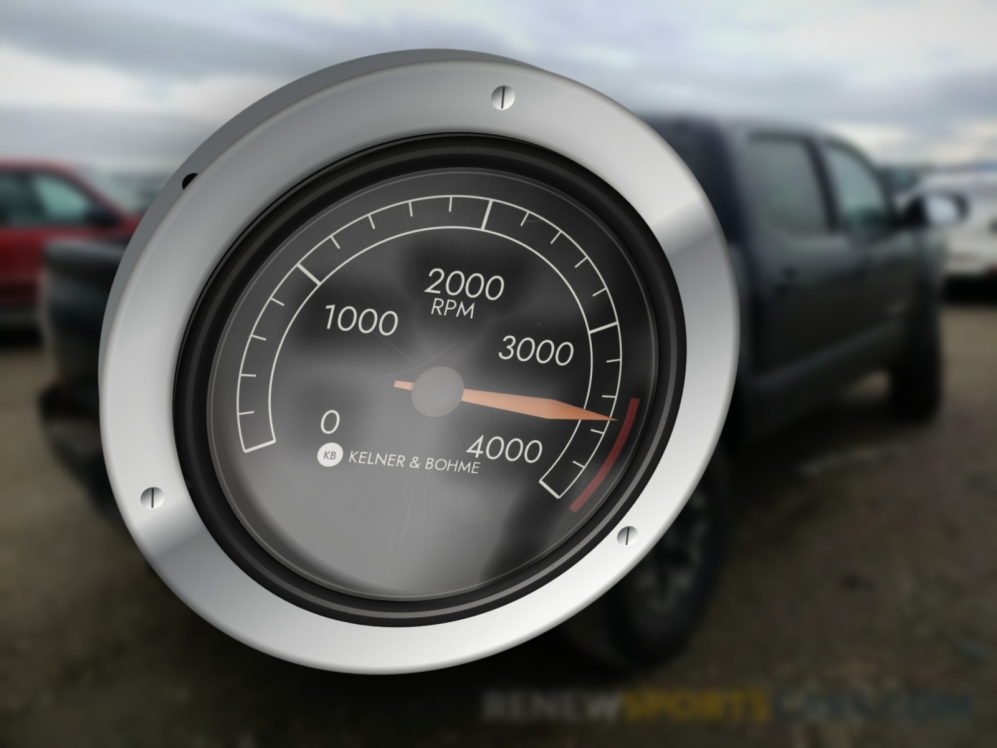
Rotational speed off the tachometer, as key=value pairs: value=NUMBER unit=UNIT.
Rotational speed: value=3500 unit=rpm
